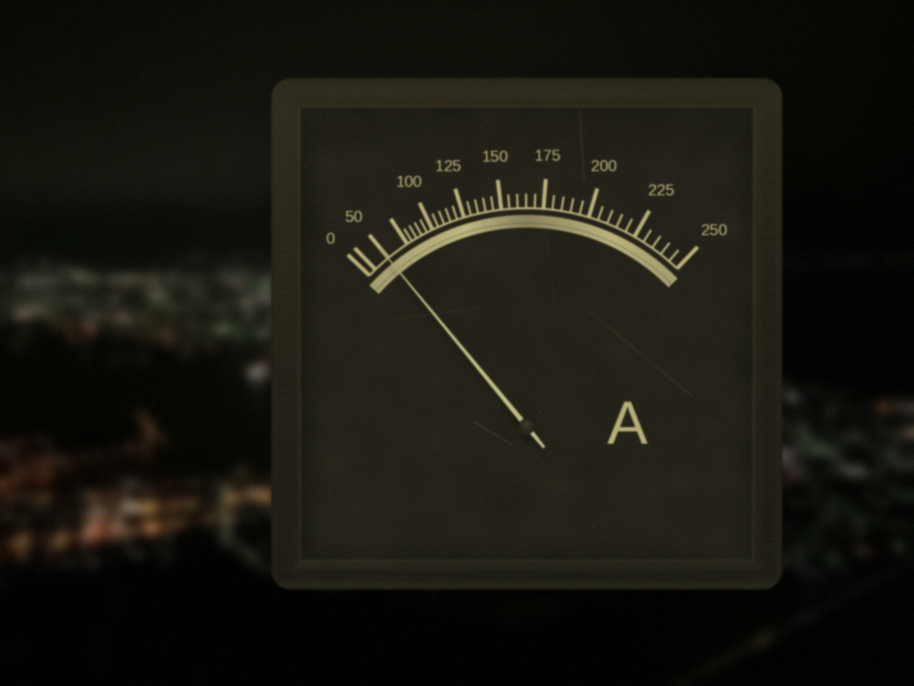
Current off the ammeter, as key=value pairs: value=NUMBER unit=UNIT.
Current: value=50 unit=A
